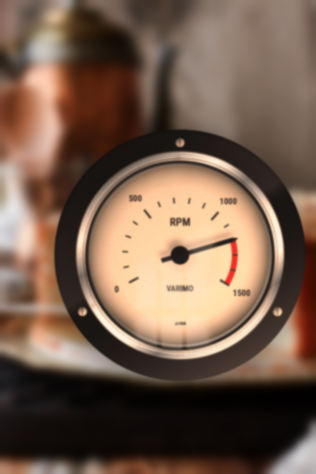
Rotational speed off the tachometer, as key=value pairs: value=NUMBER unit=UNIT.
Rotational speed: value=1200 unit=rpm
